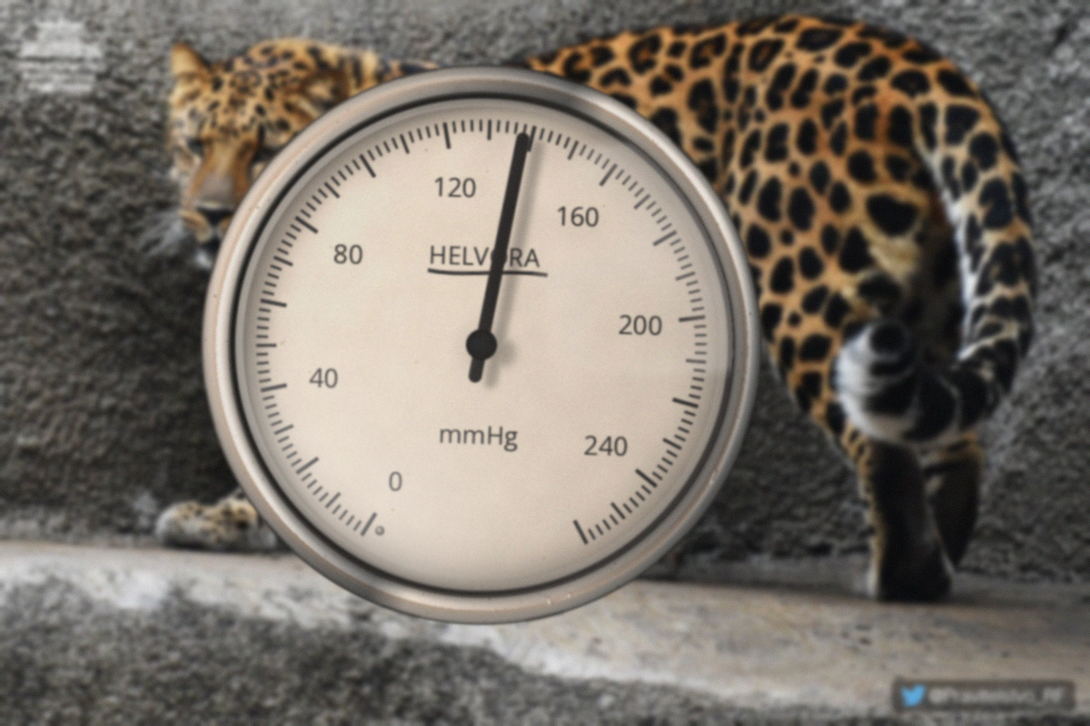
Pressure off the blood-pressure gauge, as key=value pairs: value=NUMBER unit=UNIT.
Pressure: value=138 unit=mmHg
